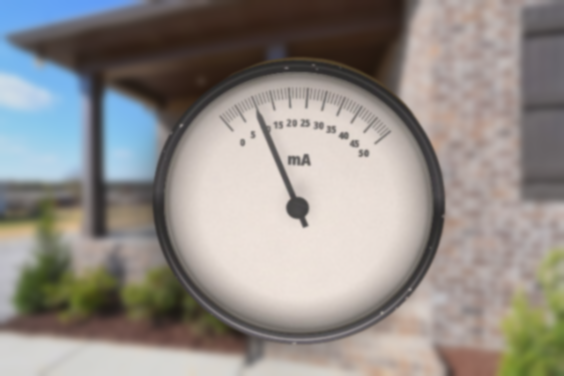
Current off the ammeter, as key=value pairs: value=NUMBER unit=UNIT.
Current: value=10 unit=mA
